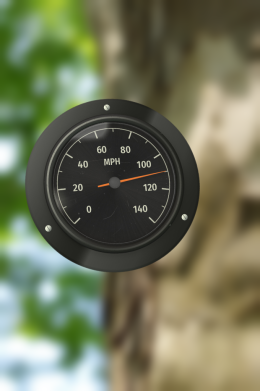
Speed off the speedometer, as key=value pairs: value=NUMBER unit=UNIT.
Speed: value=110 unit=mph
